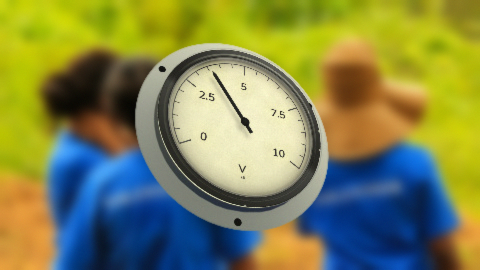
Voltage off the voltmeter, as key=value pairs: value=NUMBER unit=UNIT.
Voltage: value=3.5 unit=V
